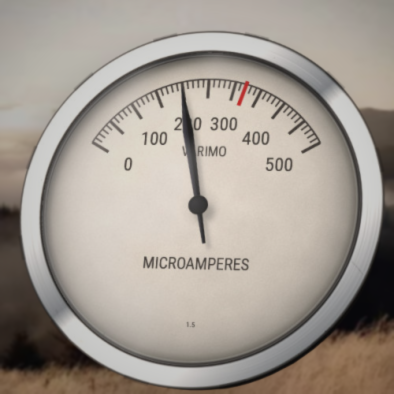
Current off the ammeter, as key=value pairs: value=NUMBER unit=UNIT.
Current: value=200 unit=µA
